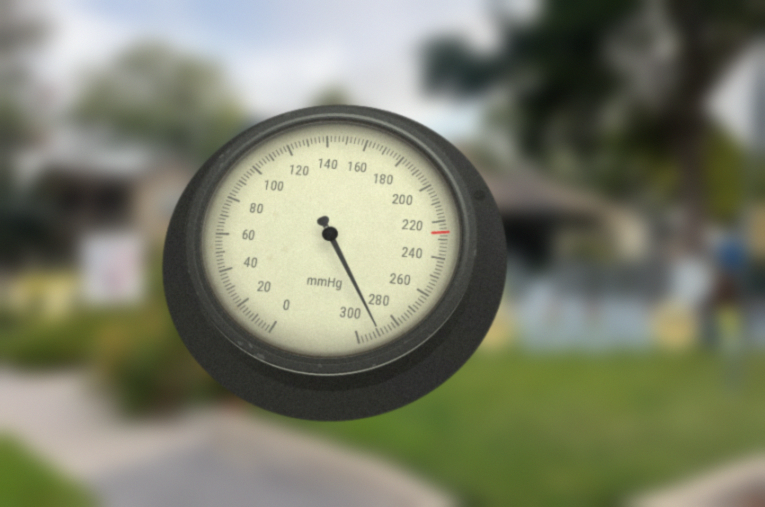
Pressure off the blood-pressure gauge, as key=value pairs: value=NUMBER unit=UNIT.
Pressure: value=290 unit=mmHg
